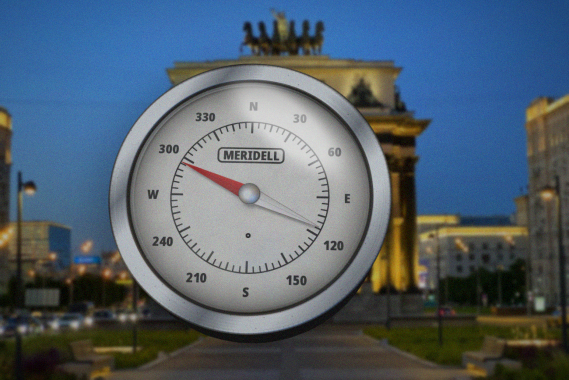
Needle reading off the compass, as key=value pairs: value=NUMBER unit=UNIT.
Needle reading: value=295 unit=°
